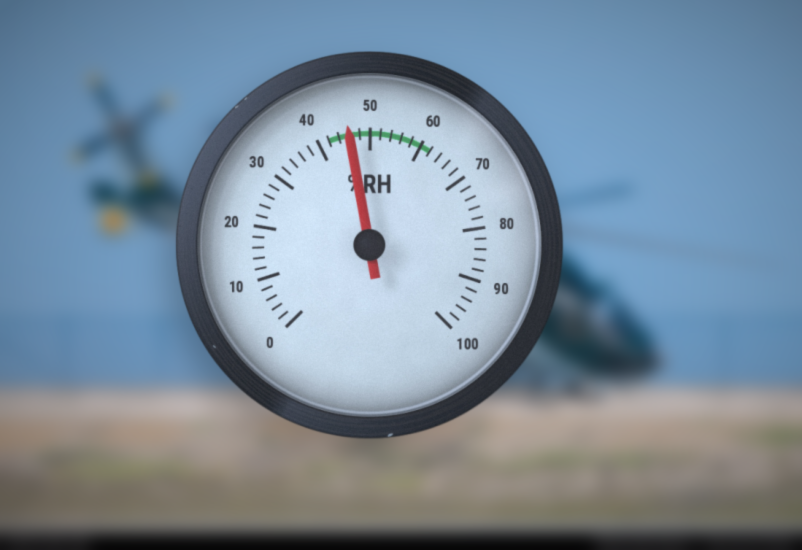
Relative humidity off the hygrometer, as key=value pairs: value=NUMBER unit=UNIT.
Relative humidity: value=46 unit=%
